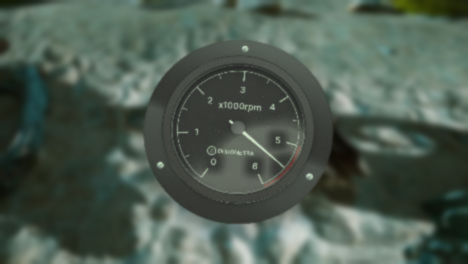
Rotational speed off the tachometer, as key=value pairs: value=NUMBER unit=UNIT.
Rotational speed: value=5500 unit=rpm
